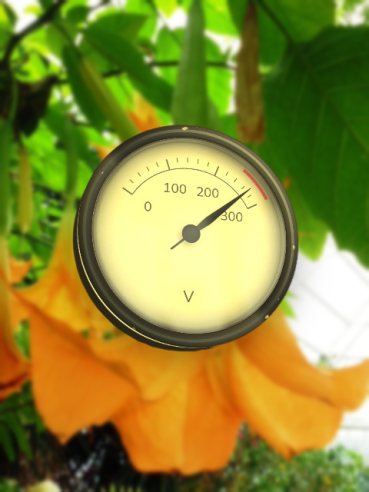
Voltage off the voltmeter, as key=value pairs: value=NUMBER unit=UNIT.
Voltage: value=270 unit=V
